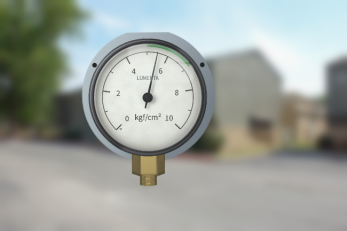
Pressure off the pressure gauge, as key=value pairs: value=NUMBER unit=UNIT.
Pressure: value=5.5 unit=kg/cm²
